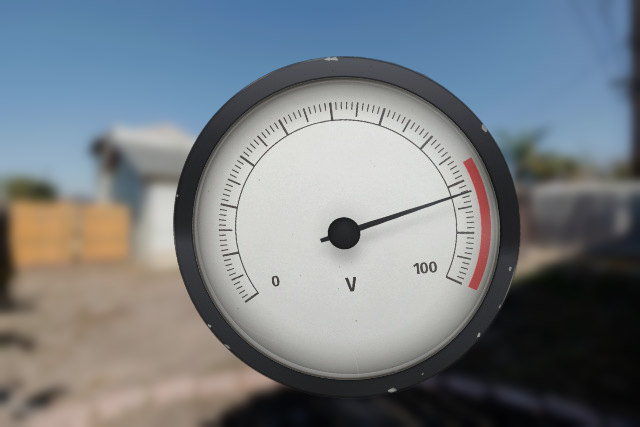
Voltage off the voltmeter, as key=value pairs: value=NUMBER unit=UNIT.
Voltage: value=82 unit=V
